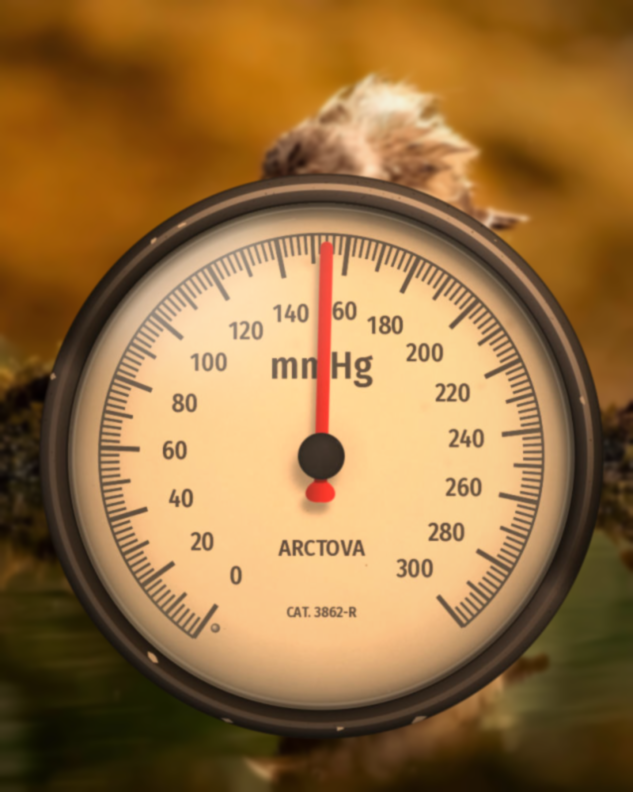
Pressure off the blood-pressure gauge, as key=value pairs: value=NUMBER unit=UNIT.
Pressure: value=154 unit=mmHg
